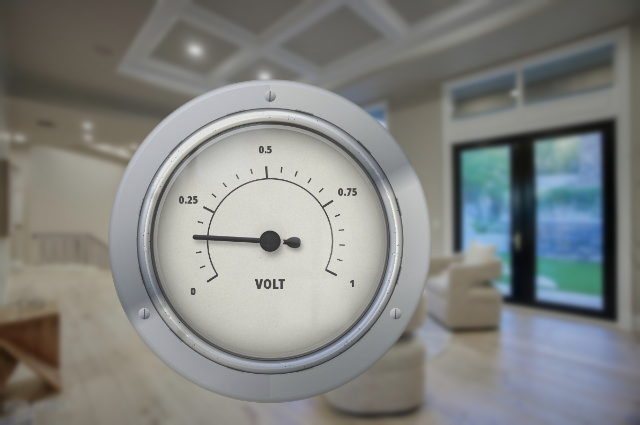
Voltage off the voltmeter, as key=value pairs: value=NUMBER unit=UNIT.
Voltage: value=0.15 unit=V
